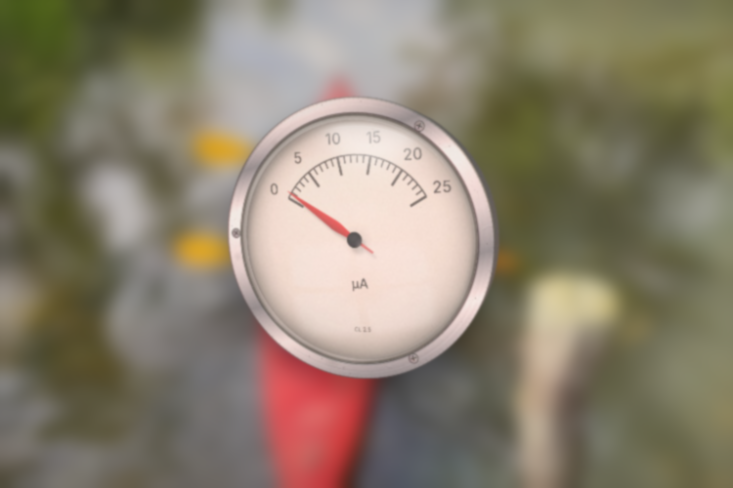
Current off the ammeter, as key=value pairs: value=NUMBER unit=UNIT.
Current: value=1 unit=µA
